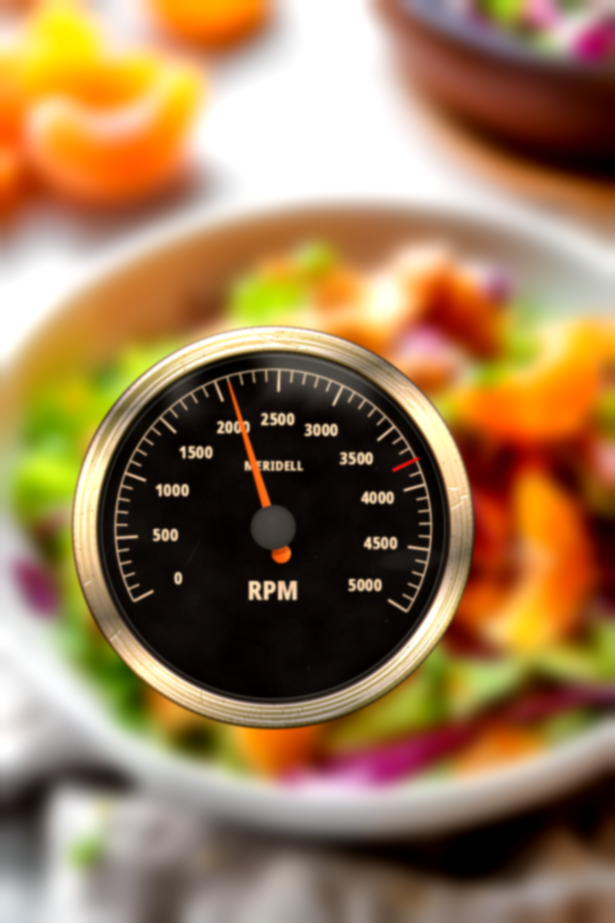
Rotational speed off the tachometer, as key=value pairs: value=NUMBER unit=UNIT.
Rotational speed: value=2100 unit=rpm
